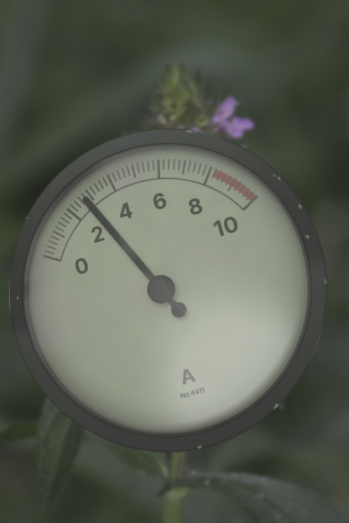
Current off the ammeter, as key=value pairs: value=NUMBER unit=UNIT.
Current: value=2.8 unit=A
